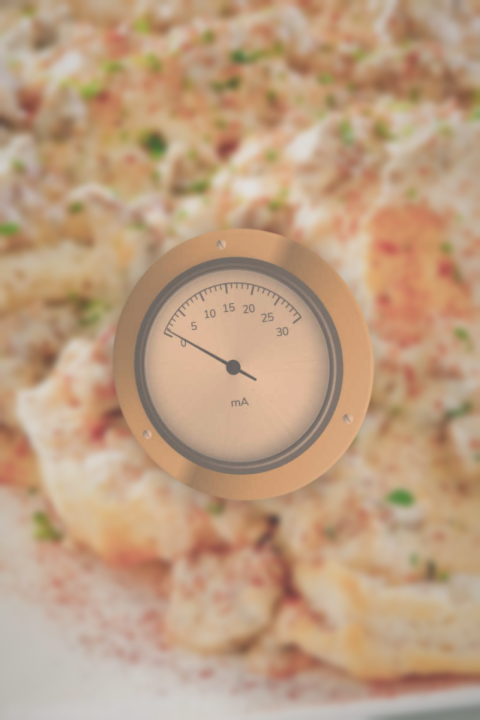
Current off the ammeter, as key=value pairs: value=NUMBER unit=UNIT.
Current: value=1 unit=mA
